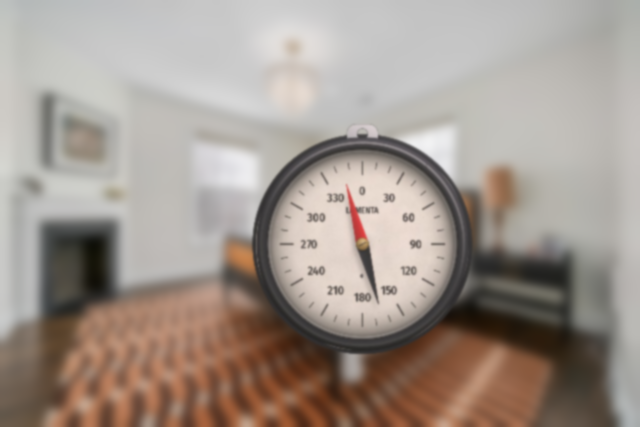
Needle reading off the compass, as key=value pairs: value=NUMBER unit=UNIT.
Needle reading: value=345 unit=°
